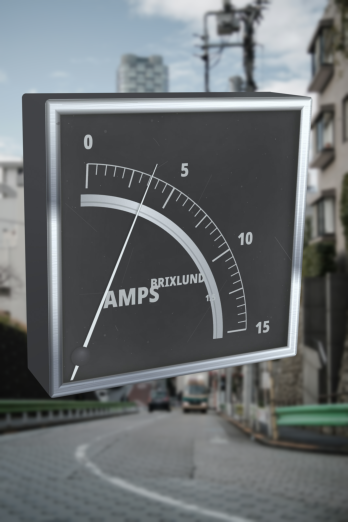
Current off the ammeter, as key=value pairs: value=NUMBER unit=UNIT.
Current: value=3.5 unit=A
